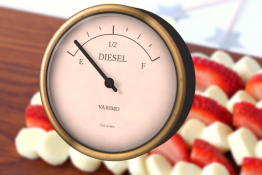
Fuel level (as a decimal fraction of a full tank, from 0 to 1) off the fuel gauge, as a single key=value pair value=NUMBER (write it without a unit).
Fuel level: value=0.125
